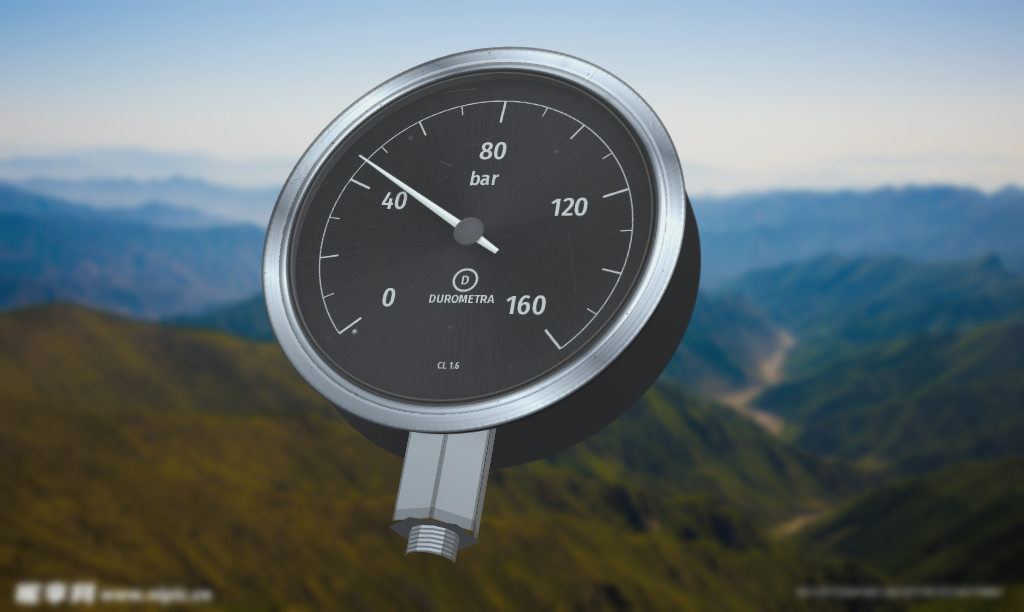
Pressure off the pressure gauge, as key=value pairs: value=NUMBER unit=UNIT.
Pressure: value=45 unit=bar
